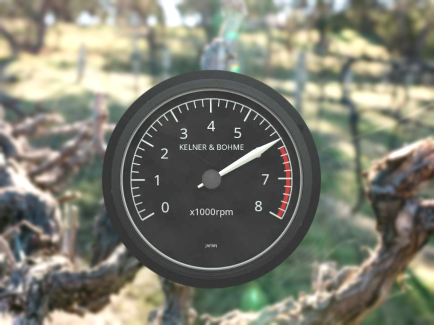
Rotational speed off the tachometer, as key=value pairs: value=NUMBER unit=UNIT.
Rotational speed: value=6000 unit=rpm
